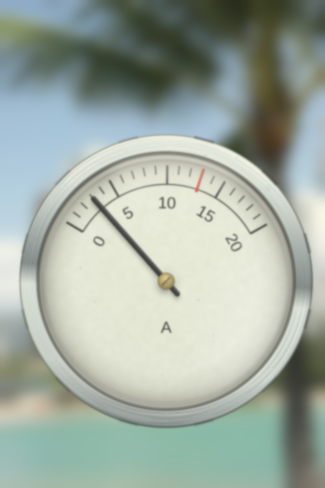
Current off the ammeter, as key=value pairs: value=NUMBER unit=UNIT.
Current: value=3 unit=A
